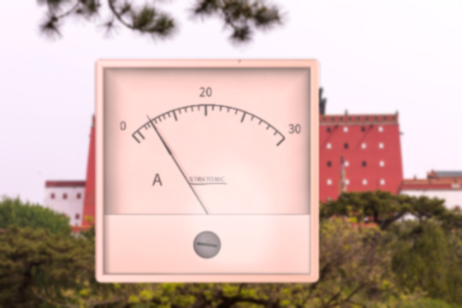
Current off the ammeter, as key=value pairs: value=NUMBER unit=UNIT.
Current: value=10 unit=A
